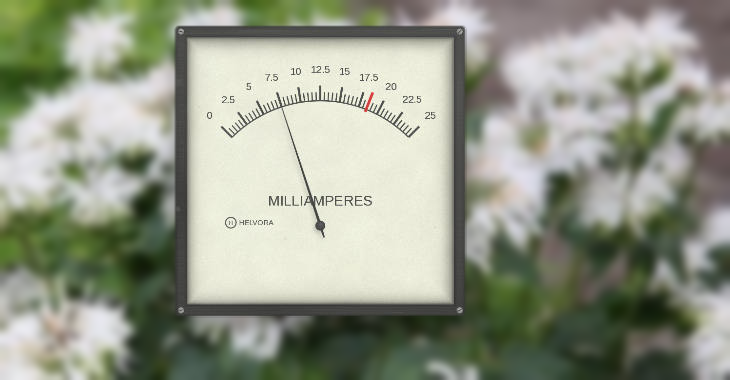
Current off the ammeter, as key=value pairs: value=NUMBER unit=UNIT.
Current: value=7.5 unit=mA
